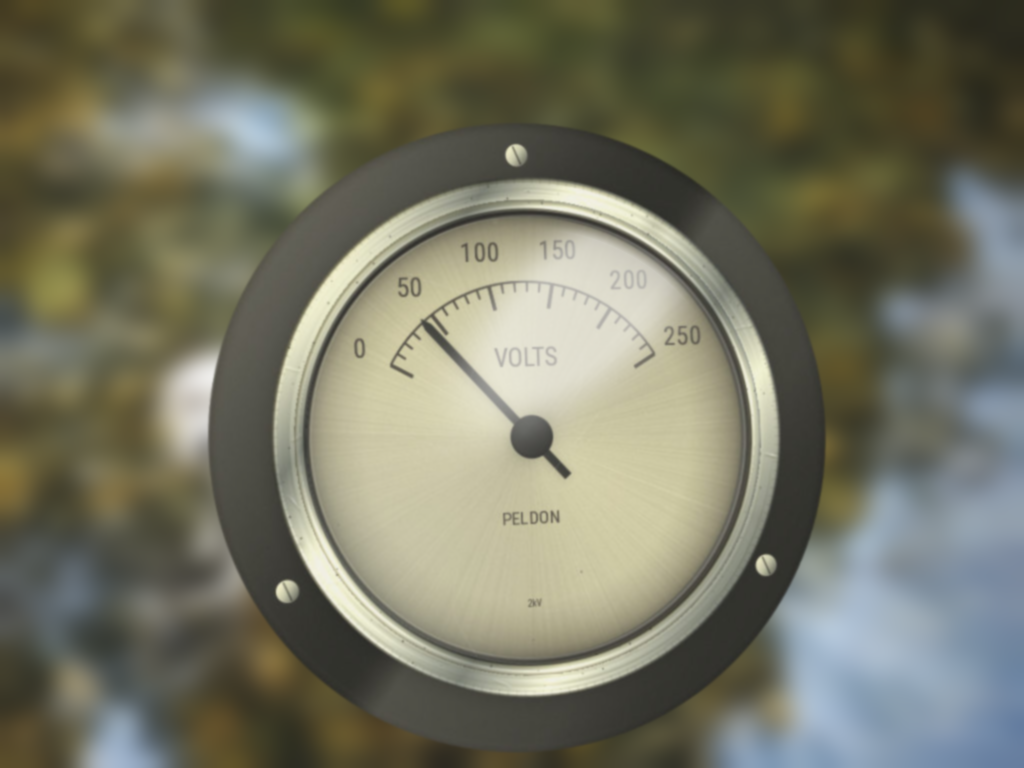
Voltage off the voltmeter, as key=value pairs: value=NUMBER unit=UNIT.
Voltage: value=40 unit=V
